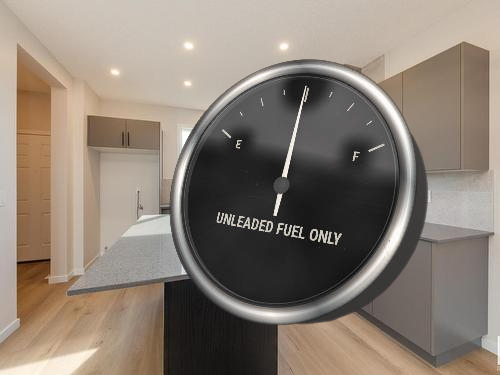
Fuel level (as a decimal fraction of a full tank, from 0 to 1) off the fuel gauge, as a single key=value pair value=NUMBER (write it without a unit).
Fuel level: value=0.5
